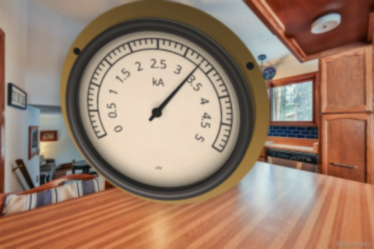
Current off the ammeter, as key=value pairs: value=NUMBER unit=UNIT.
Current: value=3.3 unit=kA
